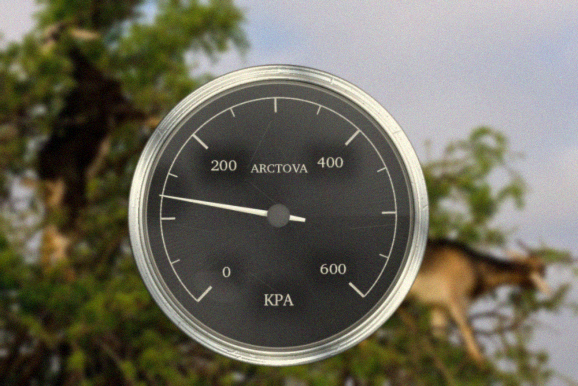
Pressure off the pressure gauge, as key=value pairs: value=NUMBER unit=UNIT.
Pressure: value=125 unit=kPa
